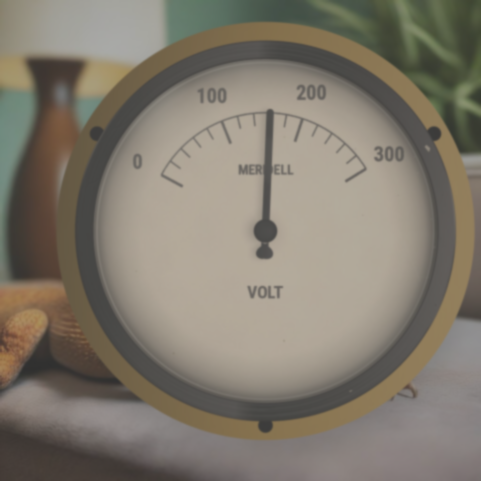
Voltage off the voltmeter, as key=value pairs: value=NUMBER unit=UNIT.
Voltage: value=160 unit=V
